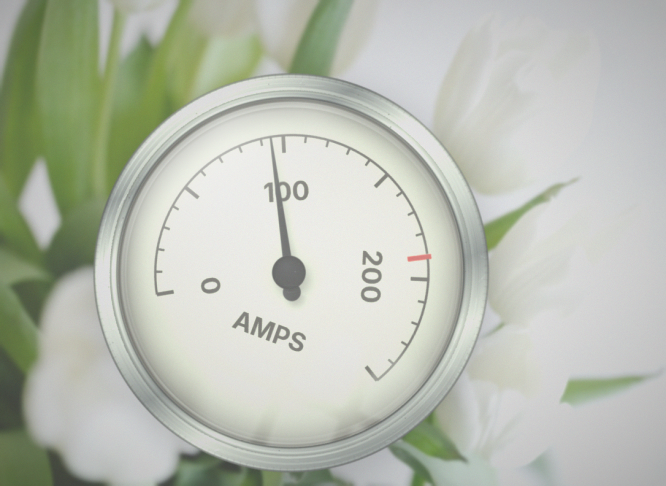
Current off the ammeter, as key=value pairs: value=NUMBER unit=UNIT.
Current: value=95 unit=A
